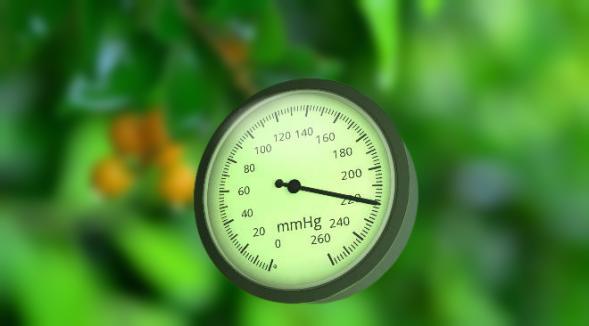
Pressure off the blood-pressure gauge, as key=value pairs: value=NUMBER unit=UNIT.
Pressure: value=220 unit=mmHg
